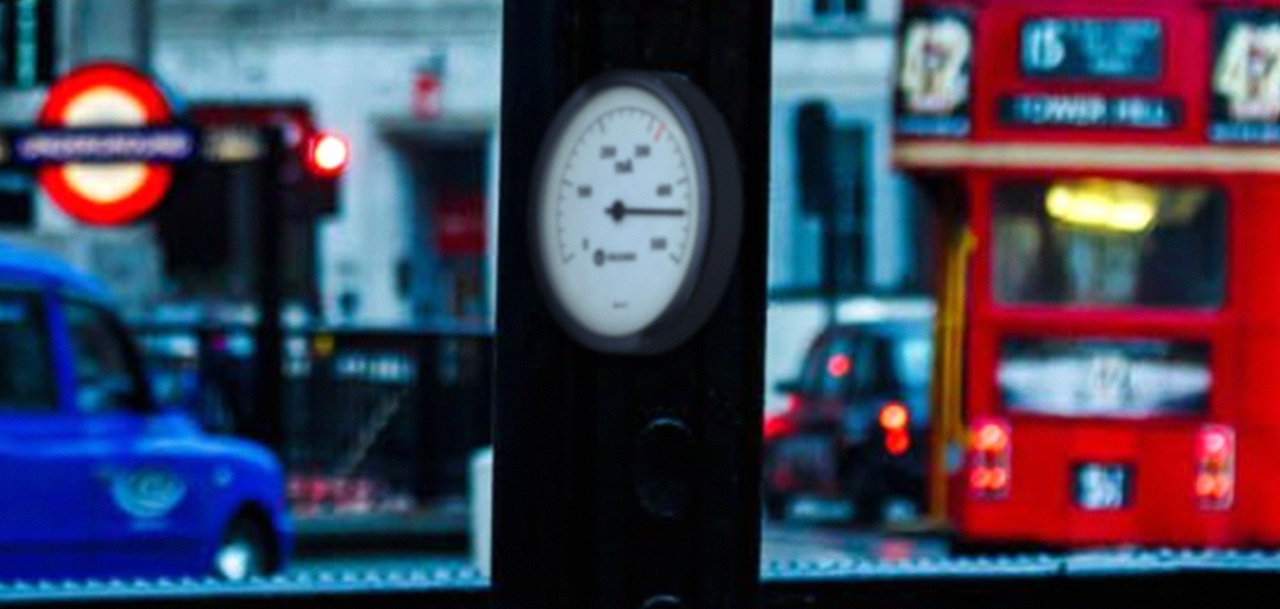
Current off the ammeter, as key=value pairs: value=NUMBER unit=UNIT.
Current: value=440 unit=mA
